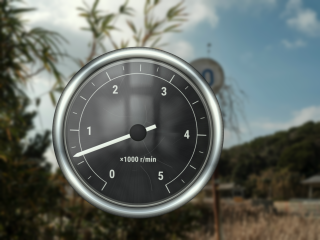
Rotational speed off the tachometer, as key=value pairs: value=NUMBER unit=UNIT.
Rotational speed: value=625 unit=rpm
